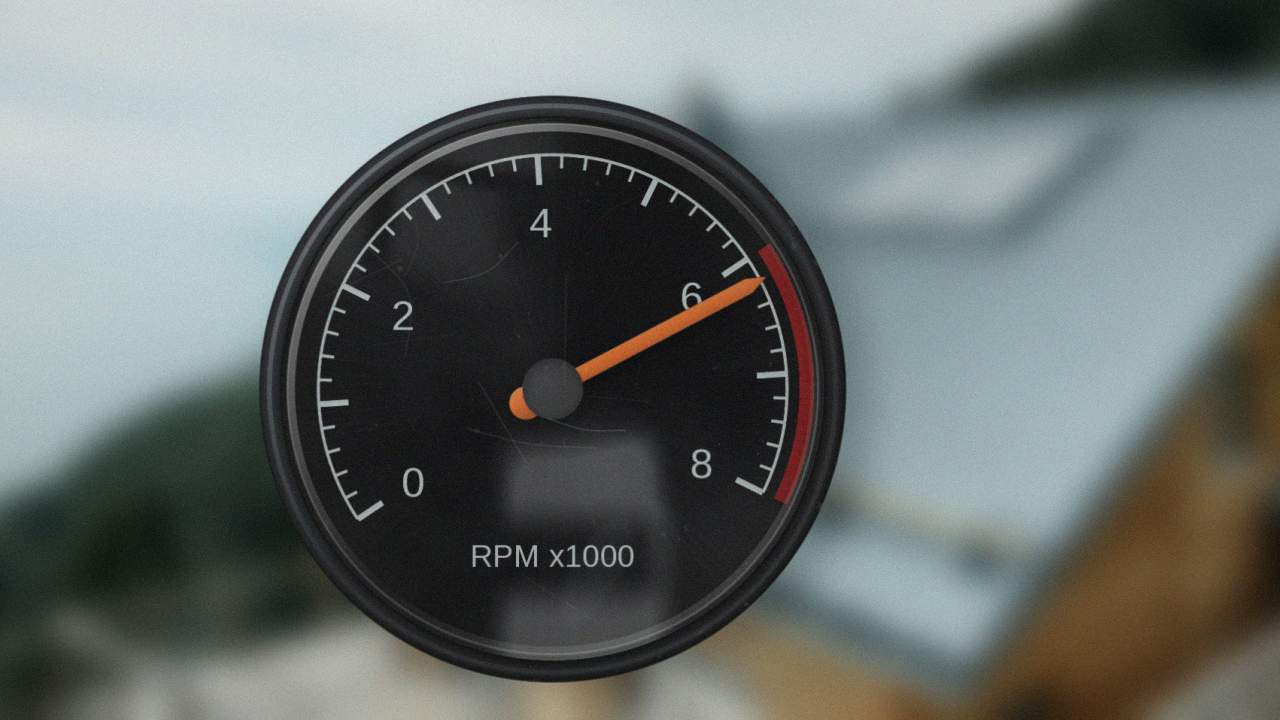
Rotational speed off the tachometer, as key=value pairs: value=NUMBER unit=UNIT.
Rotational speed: value=6200 unit=rpm
